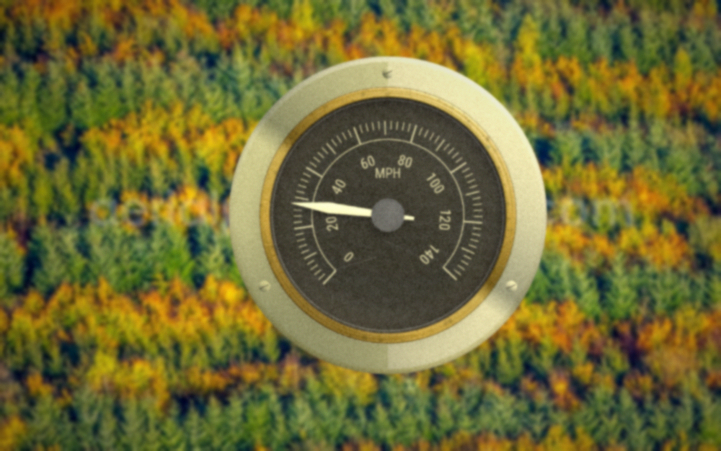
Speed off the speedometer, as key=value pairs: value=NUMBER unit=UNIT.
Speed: value=28 unit=mph
